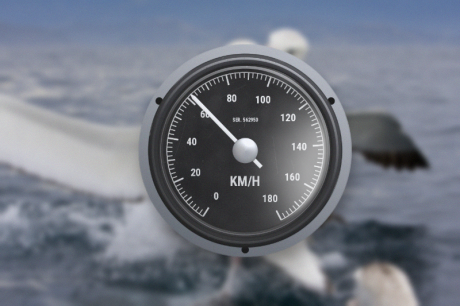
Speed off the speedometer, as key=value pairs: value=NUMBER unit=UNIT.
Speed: value=62 unit=km/h
